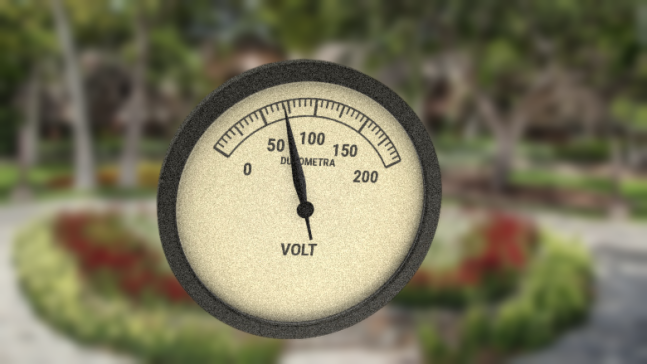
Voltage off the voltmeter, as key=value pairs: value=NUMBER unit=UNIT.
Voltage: value=70 unit=V
